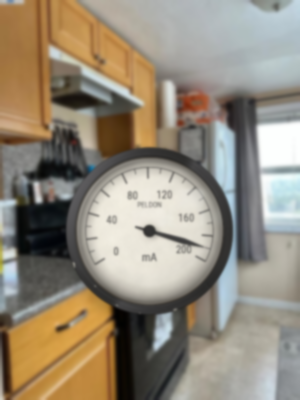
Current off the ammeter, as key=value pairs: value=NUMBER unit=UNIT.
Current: value=190 unit=mA
